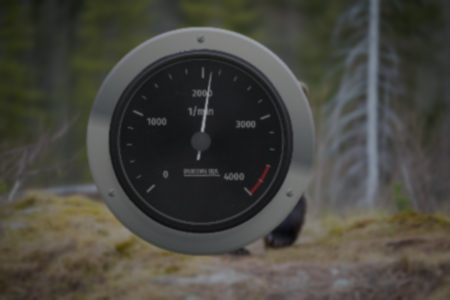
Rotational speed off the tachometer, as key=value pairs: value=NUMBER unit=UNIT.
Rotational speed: value=2100 unit=rpm
